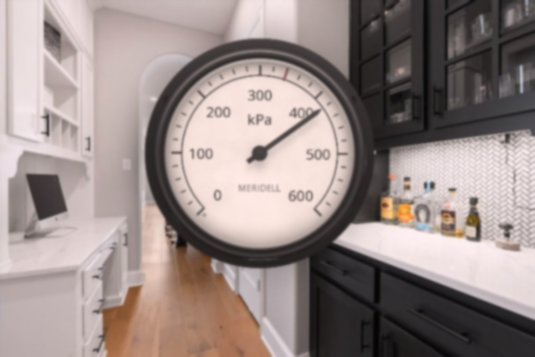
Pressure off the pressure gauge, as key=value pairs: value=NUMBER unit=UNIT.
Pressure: value=420 unit=kPa
